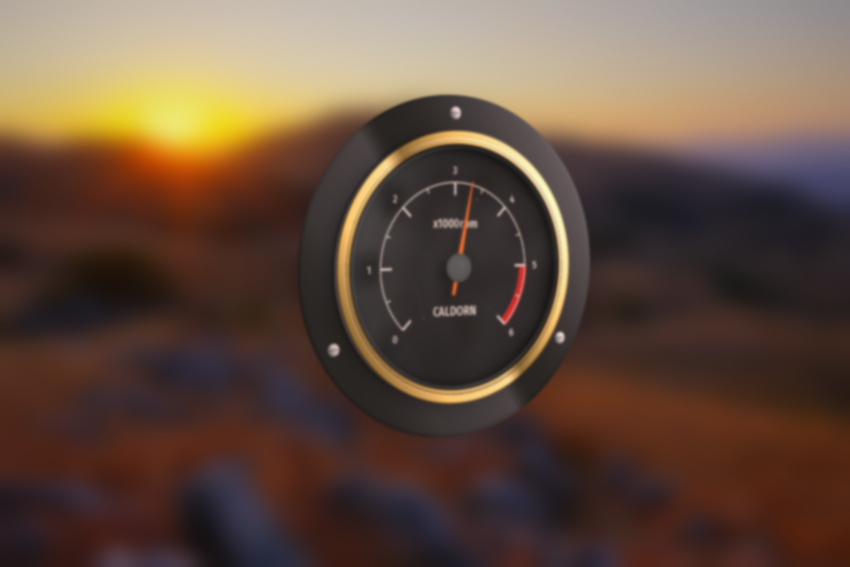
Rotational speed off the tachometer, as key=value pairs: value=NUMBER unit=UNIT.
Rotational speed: value=3250 unit=rpm
